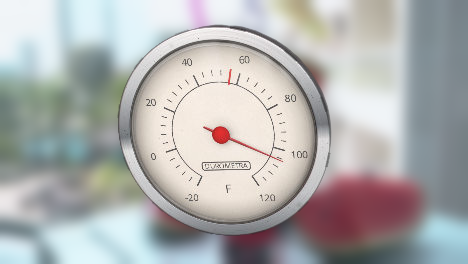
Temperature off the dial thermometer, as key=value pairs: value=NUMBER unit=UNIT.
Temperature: value=104 unit=°F
